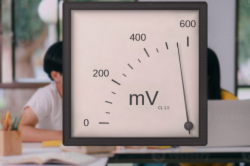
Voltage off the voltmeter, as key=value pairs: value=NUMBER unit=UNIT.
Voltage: value=550 unit=mV
